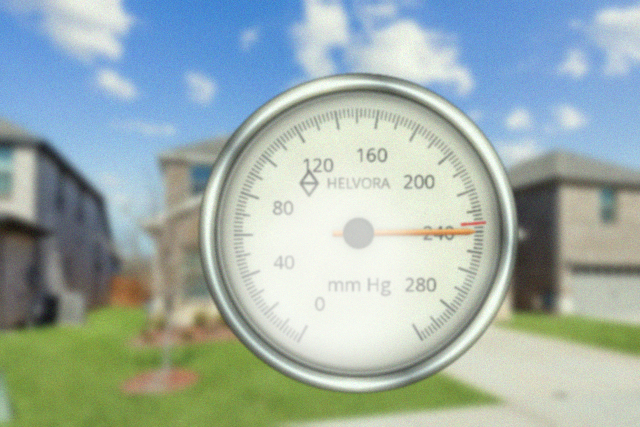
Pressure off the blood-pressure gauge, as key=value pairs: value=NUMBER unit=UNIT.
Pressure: value=240 unit=mmHg
